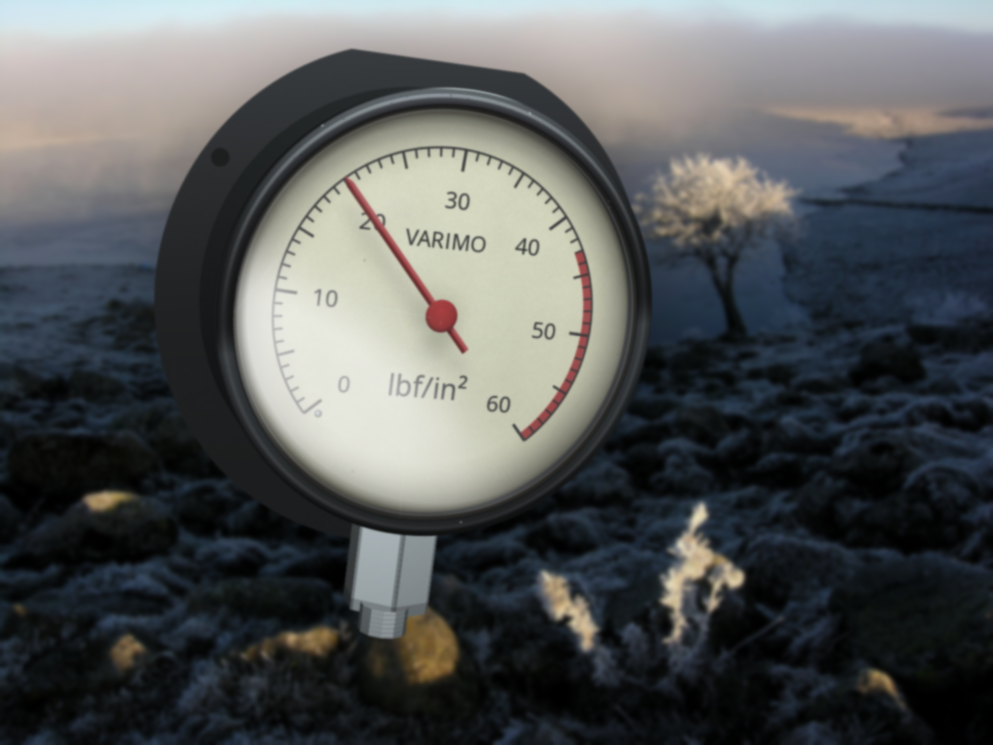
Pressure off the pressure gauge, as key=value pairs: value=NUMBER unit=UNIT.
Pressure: value=20 unit=psi
